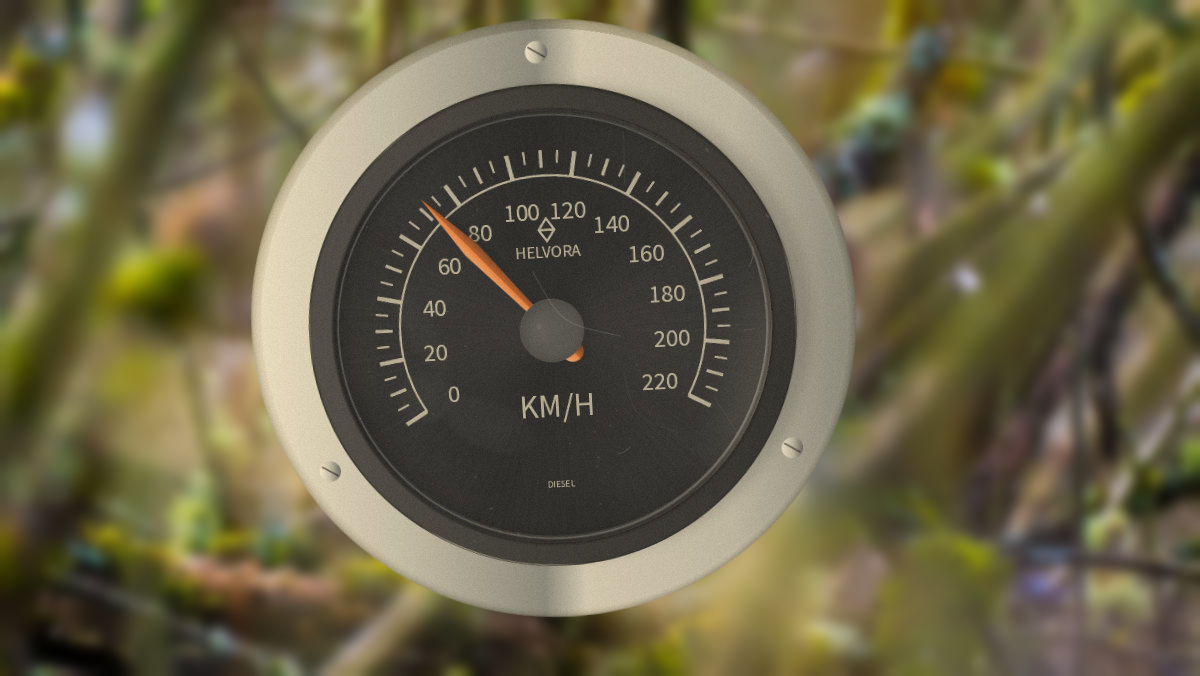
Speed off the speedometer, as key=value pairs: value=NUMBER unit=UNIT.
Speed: value=72.5 unit=km/h
